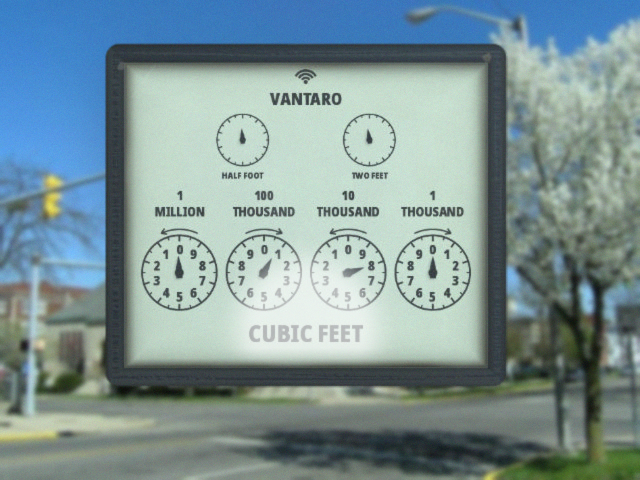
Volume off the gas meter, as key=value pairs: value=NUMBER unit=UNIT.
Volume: value=8000 unit=ft³
